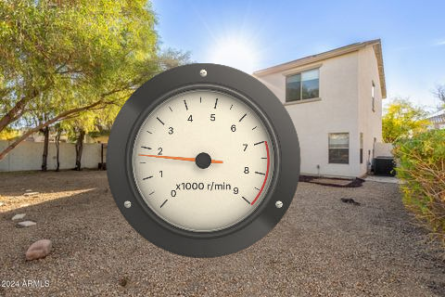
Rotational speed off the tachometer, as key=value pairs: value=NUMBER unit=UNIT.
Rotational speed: value=1750 unit=rpm
